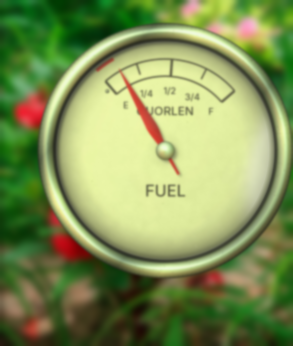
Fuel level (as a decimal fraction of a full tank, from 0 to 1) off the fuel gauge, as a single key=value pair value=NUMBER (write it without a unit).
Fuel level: value=0.125
